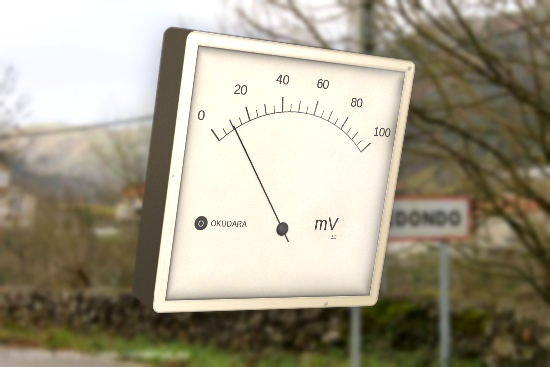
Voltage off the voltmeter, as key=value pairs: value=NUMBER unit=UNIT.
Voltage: value=10 unit=mV
